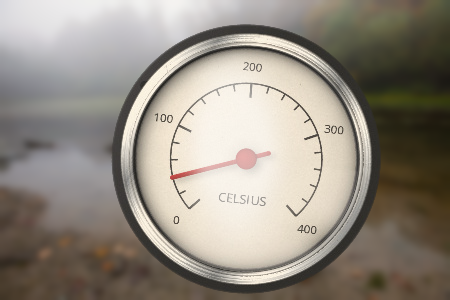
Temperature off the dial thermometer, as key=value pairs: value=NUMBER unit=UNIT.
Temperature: value=40 unit=°C
